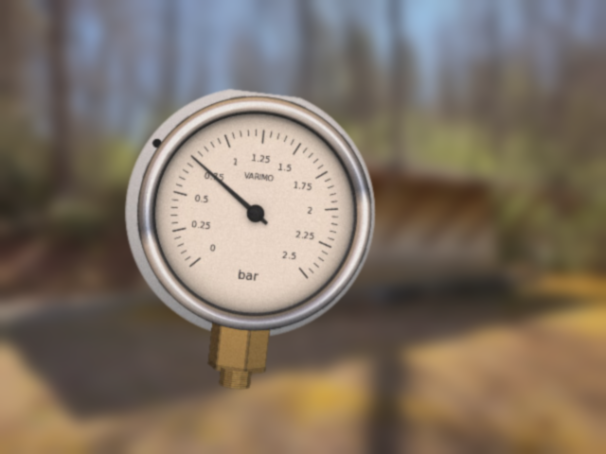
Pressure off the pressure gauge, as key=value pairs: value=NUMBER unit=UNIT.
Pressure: value=0.75 unit=bar
